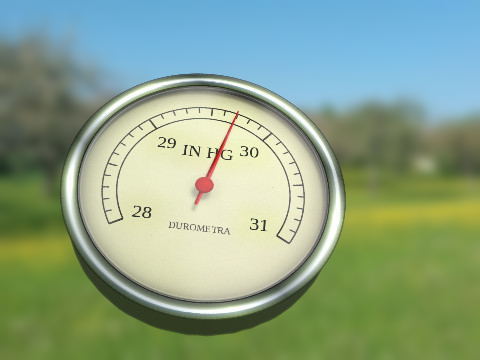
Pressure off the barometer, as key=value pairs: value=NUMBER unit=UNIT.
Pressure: value=29.7 unit=inHg
